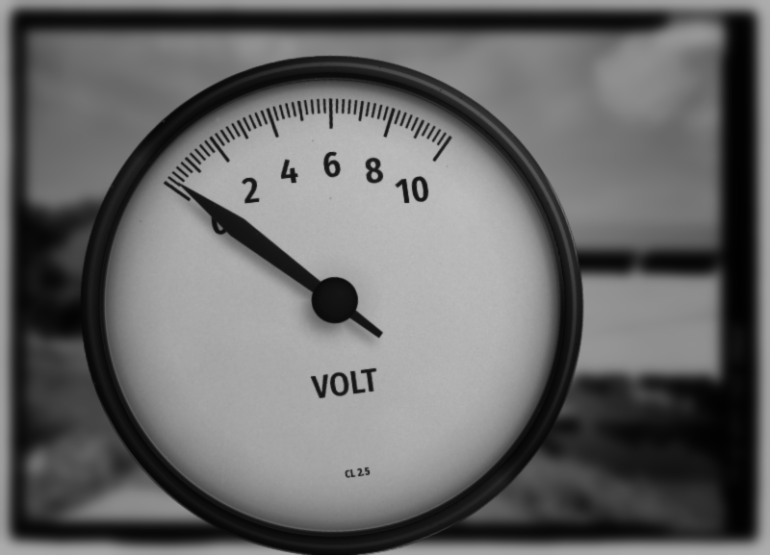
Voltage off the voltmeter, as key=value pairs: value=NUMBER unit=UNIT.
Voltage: value=0.2 unit=V
